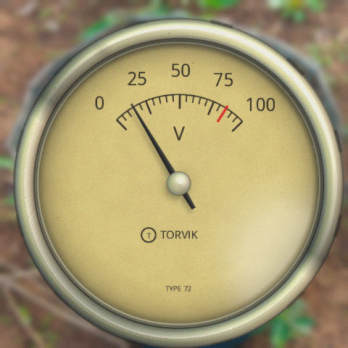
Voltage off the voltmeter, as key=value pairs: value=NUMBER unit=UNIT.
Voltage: value=15 unit=V
